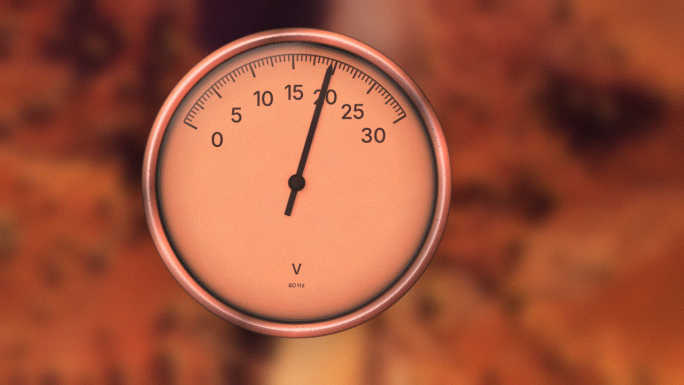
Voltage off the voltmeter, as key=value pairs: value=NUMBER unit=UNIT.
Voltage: value=19.5 unit=V
